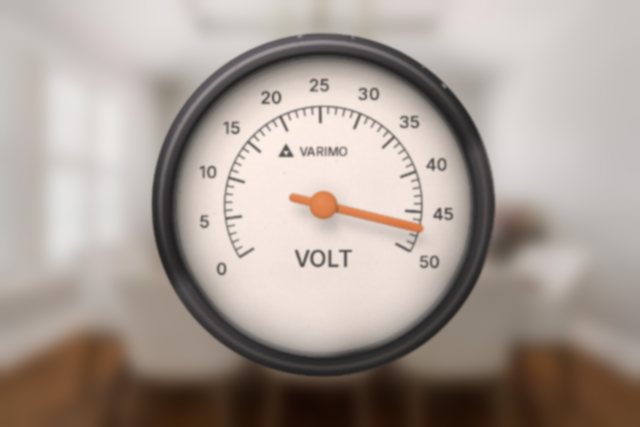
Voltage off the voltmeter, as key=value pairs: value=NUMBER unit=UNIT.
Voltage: value=47 unit=V
